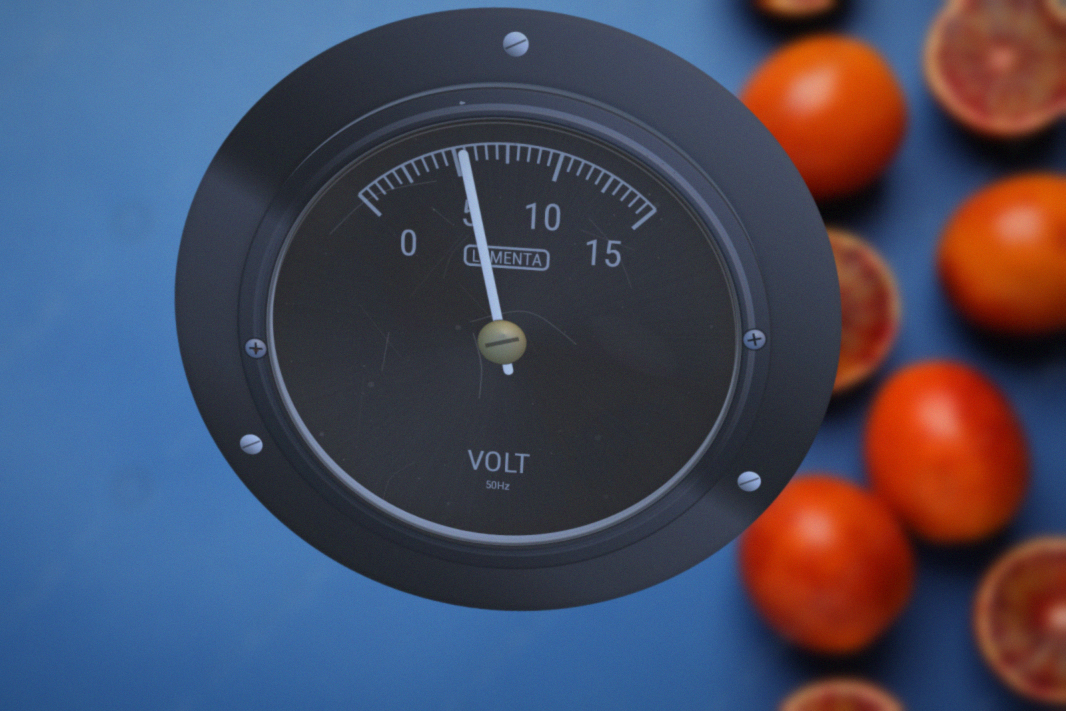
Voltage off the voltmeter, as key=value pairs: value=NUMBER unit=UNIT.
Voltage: value=5.5 unit=V
